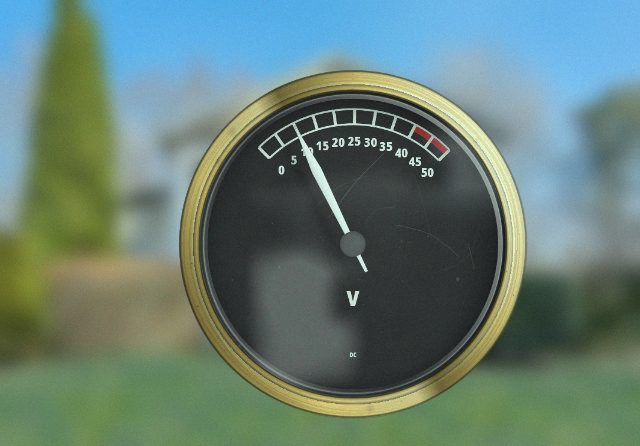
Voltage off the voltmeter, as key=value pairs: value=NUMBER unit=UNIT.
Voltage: value=10 unit=V
